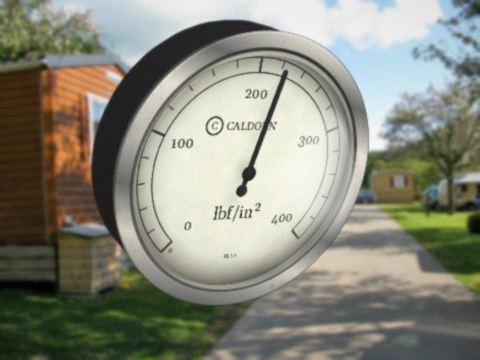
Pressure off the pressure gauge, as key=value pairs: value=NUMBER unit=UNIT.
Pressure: value=220 unit=psi
